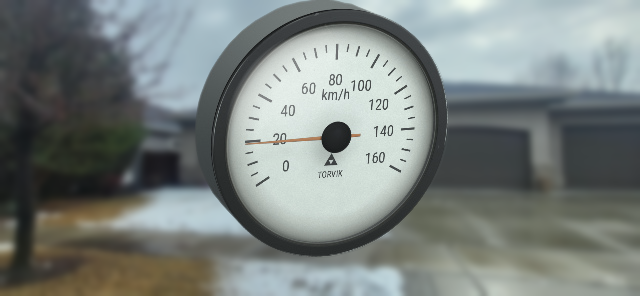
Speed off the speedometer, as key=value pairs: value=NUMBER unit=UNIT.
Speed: value=20 unit=km/h
